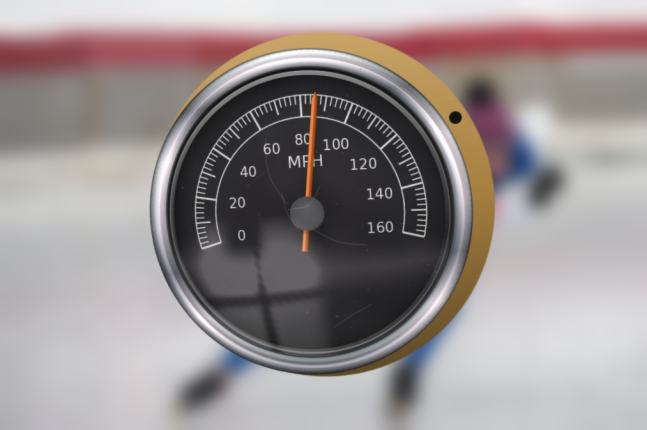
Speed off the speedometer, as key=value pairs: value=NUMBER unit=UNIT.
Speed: value=86 unit=mph
